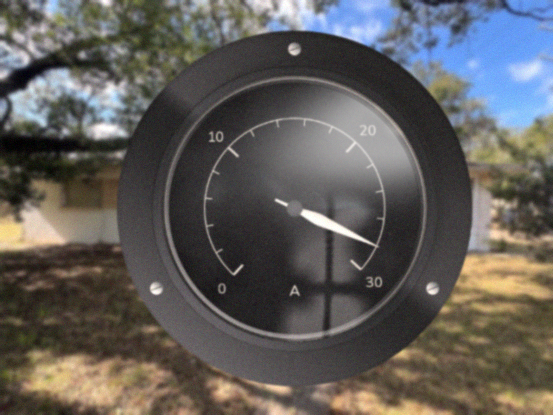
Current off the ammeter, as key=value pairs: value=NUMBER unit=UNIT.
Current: value=28 unit=A
